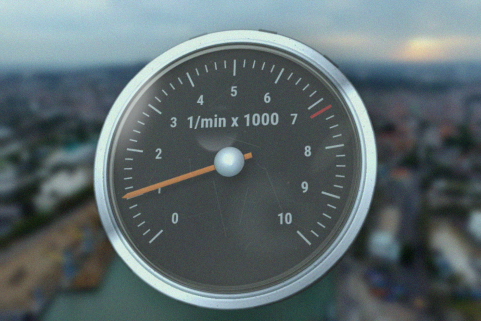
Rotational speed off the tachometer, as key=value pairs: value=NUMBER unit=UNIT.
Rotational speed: value=1000 unit=rpm
